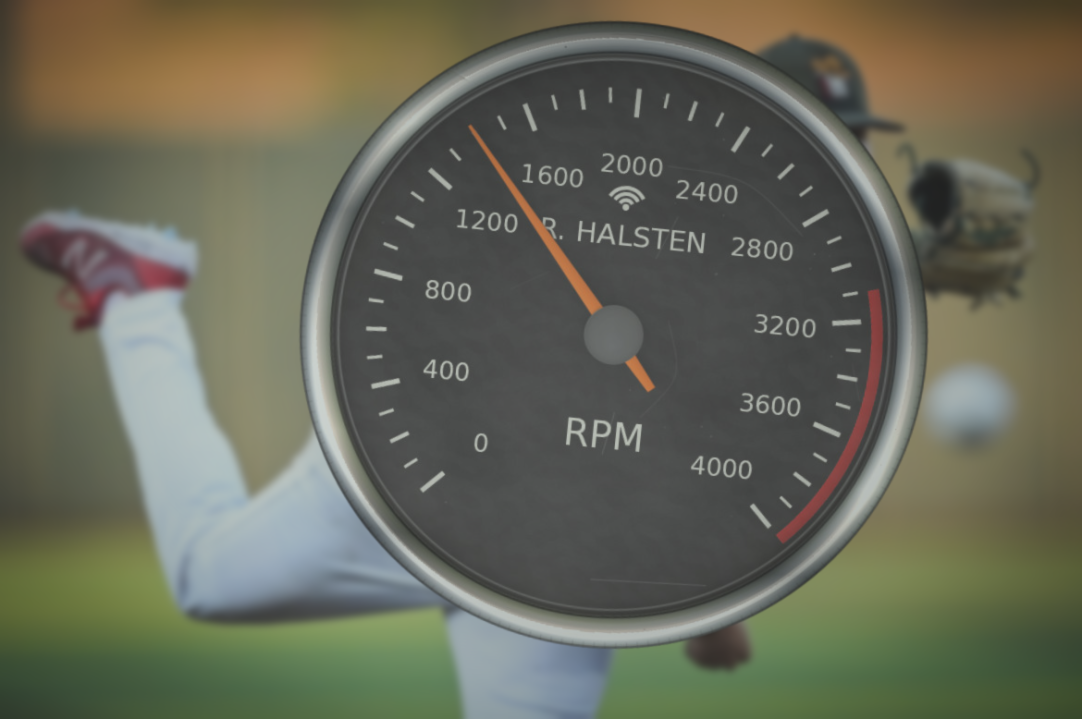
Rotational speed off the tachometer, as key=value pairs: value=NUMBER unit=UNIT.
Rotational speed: value=1400 unit=rpm
